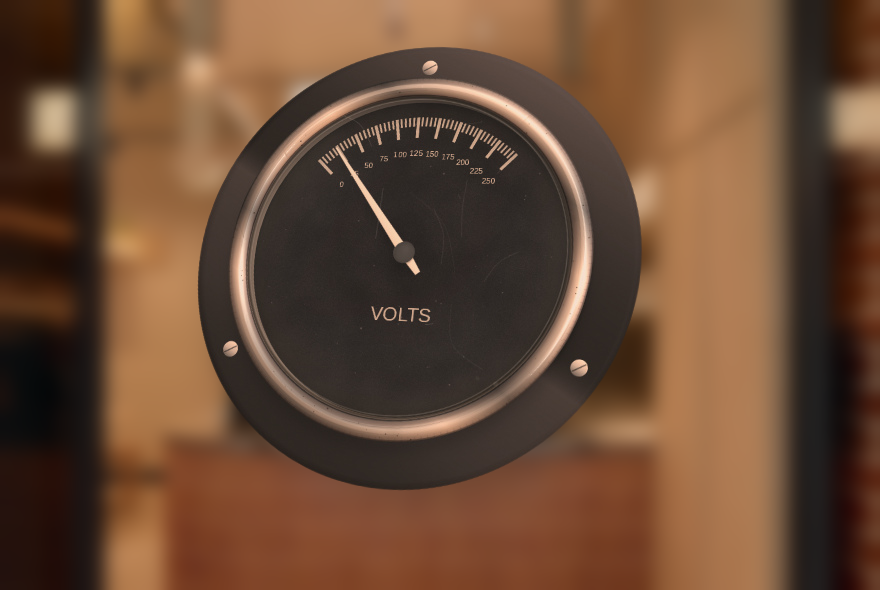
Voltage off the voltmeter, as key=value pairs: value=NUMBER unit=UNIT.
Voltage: value=25 unit=V
